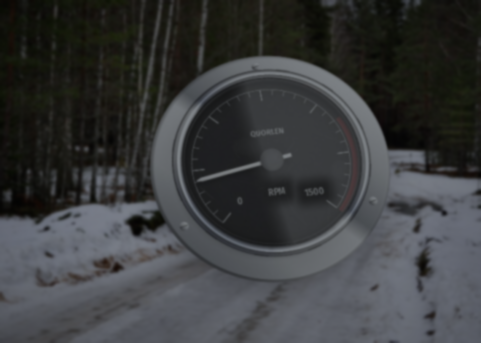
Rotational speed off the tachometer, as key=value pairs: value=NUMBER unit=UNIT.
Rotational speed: value=200 unit=rpm
